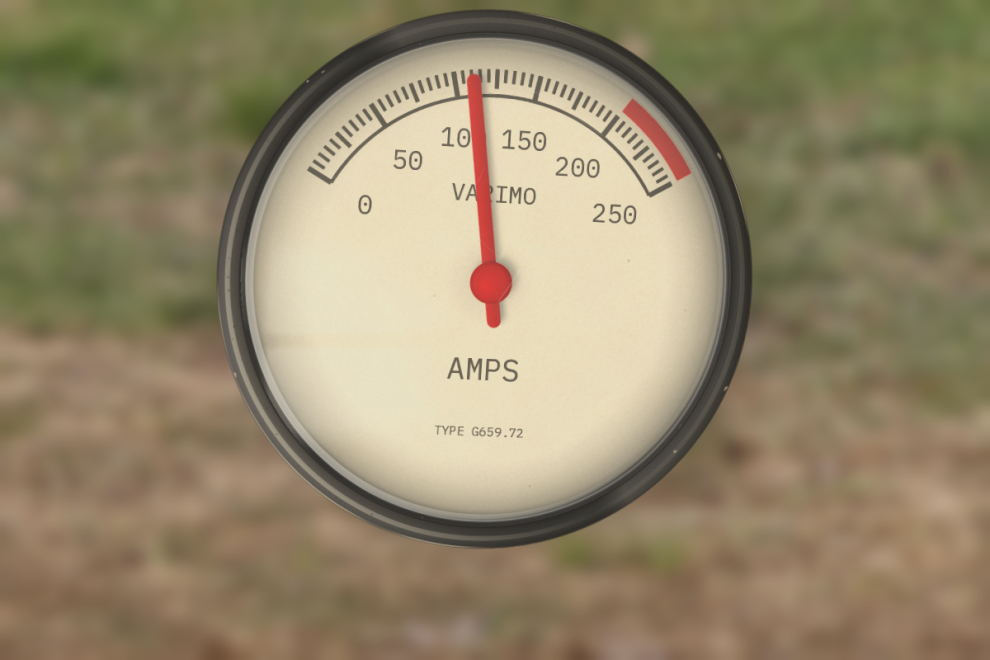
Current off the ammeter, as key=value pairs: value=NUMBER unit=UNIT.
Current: value=110 unit=A
